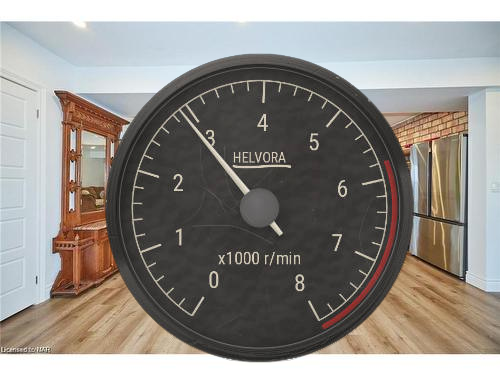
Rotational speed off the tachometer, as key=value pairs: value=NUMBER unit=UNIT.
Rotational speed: value=2900 unit=rpm
